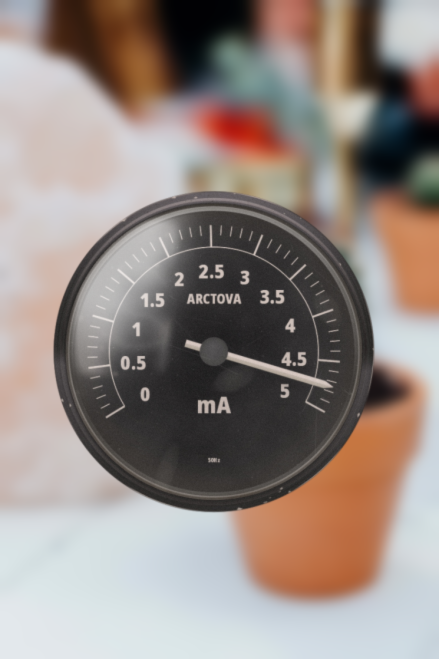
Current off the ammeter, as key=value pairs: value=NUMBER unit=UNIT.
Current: value=4.75 unit=mA
